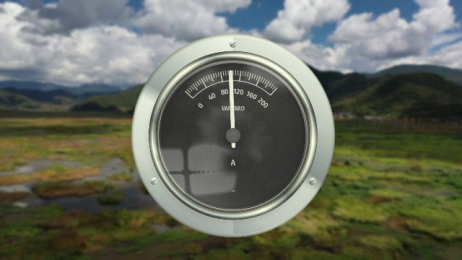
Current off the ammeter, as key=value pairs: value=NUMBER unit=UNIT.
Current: value=100 unit=A
